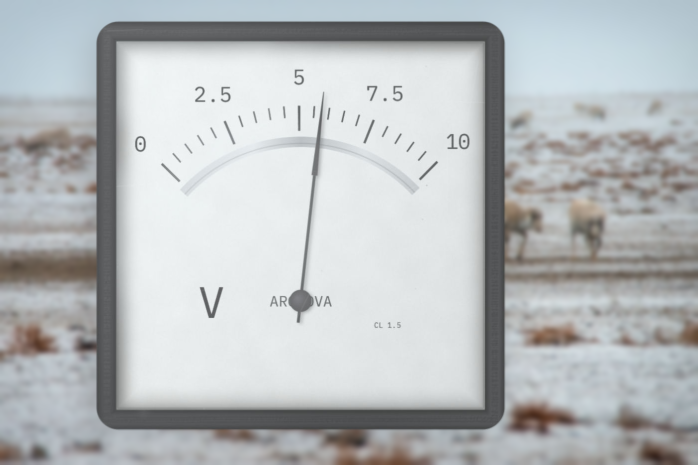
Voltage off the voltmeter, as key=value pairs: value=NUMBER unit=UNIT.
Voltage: value=5.75 unit=V
